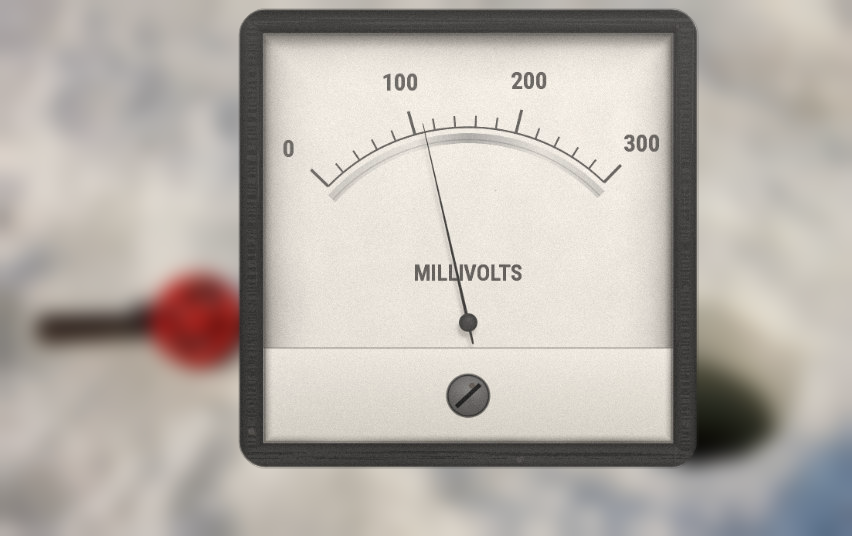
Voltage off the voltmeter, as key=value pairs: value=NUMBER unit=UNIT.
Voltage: value=110 unit=mV
